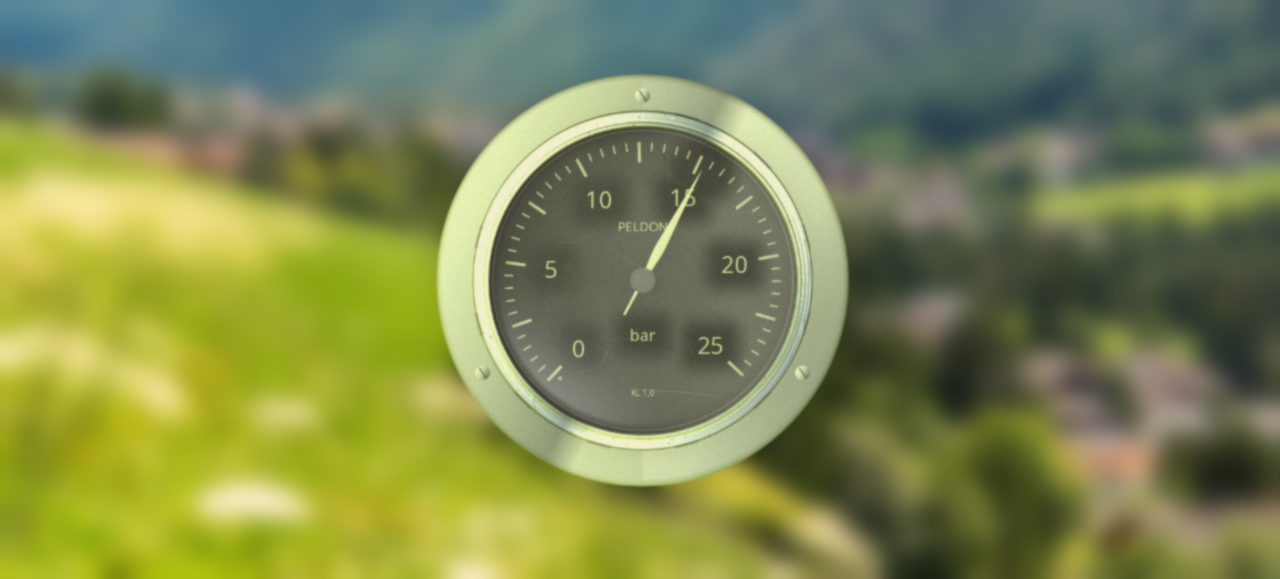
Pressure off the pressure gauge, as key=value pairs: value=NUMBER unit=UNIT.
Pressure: value=15.25 unit=bar
